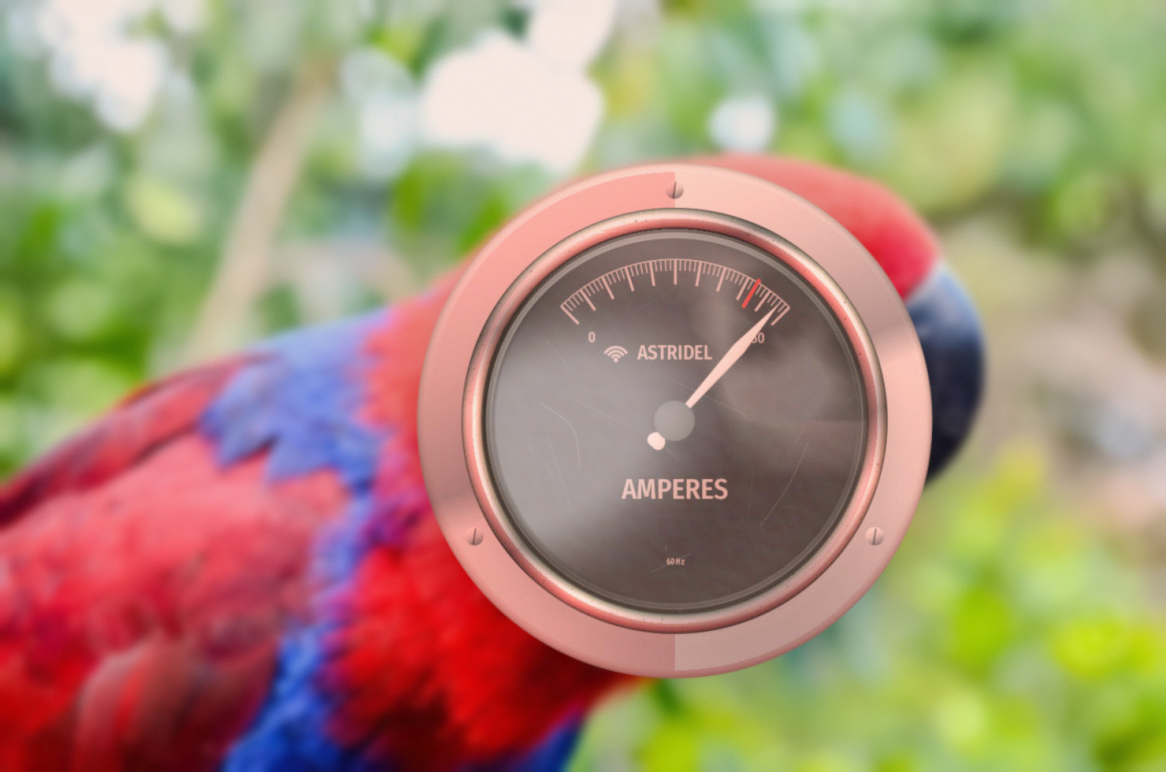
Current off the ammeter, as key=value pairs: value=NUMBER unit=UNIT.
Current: value=48 unit=A
